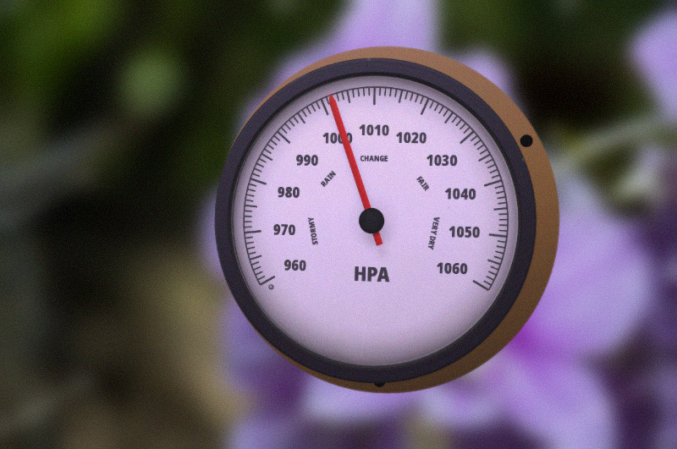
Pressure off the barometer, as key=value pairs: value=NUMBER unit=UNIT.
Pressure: value=1002 unit=hPa
